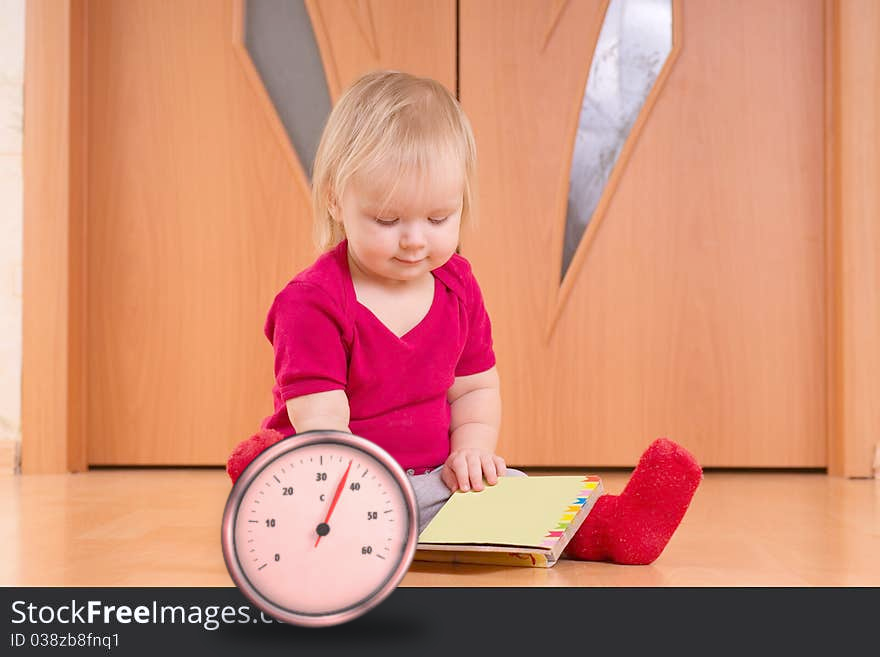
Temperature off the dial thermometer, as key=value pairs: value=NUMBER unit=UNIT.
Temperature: value=36 unit=°C
